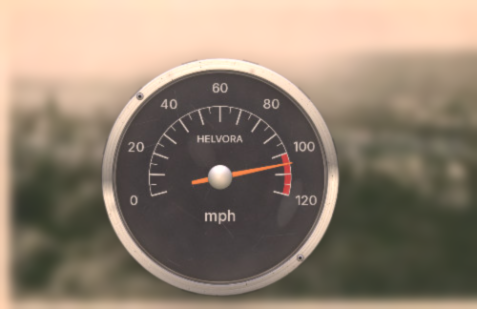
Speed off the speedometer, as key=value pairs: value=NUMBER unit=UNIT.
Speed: value=105 unit=mph
